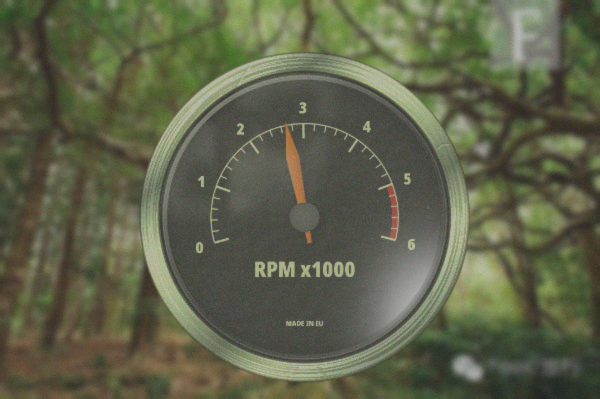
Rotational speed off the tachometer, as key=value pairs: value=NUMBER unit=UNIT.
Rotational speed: value=2700 unit=rpm
